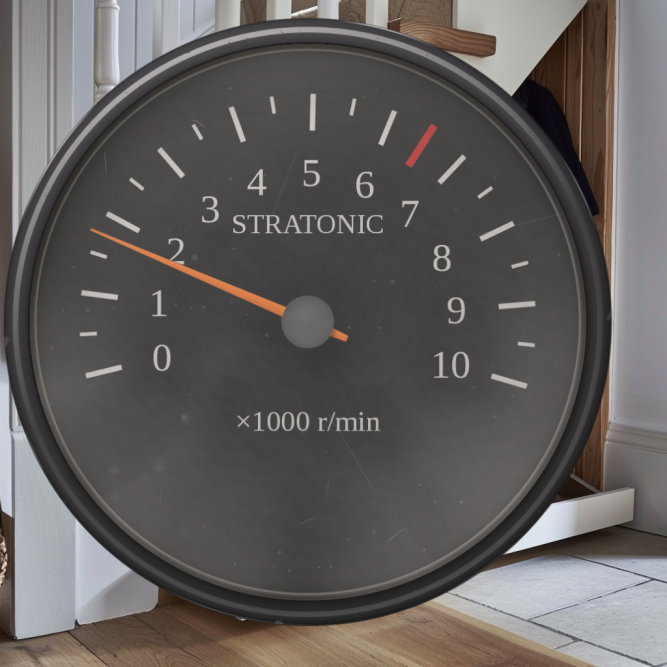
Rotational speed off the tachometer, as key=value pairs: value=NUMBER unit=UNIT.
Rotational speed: value=1750 unit=rpm
